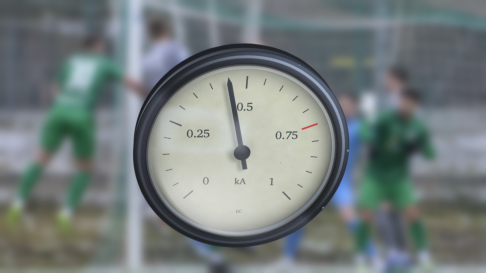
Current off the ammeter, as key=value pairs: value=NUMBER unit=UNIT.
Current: value=0.45 unit=kA
